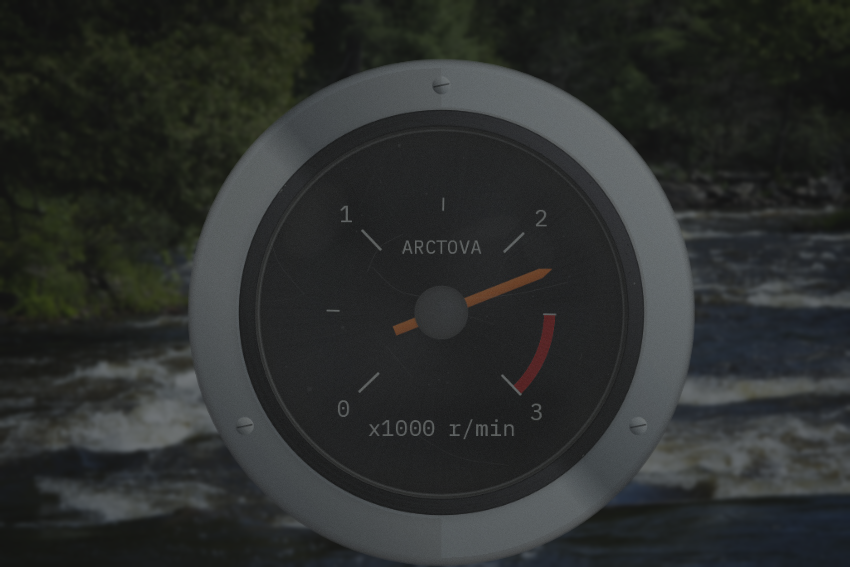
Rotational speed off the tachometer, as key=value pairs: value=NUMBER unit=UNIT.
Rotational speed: value=2250 unit=rpm
